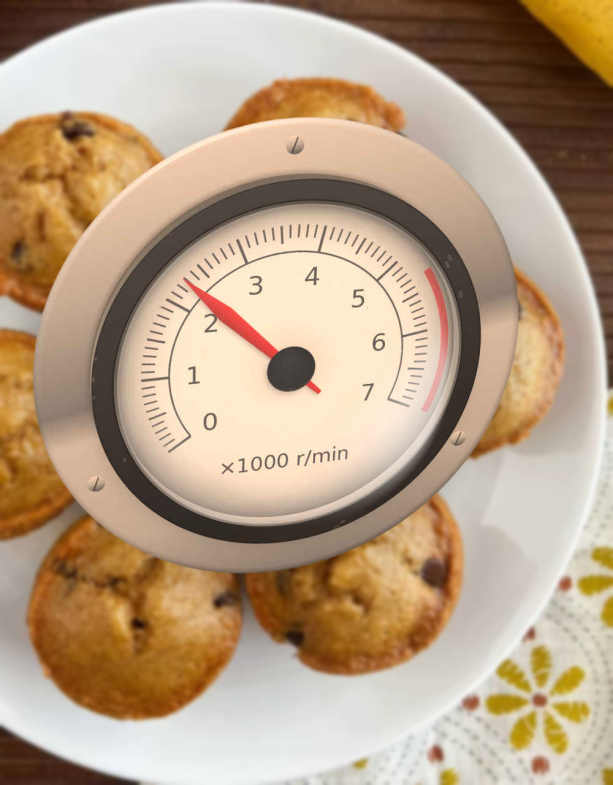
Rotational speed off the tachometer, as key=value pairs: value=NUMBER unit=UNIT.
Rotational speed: value=2300 unit=rpm
